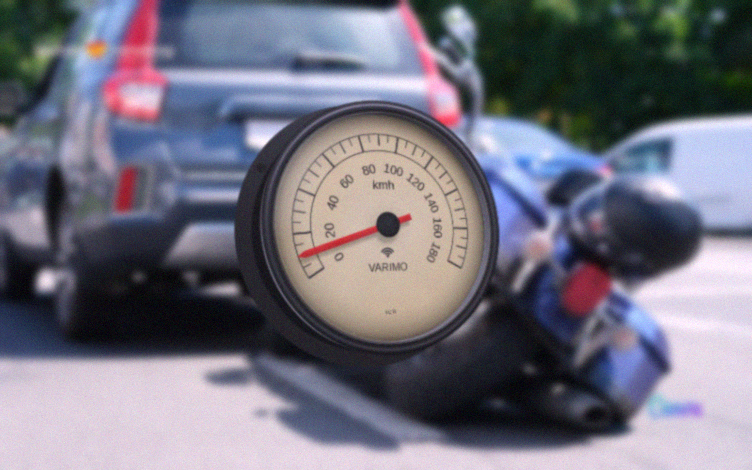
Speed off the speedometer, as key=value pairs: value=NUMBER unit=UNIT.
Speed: value=10 unit=km/h
